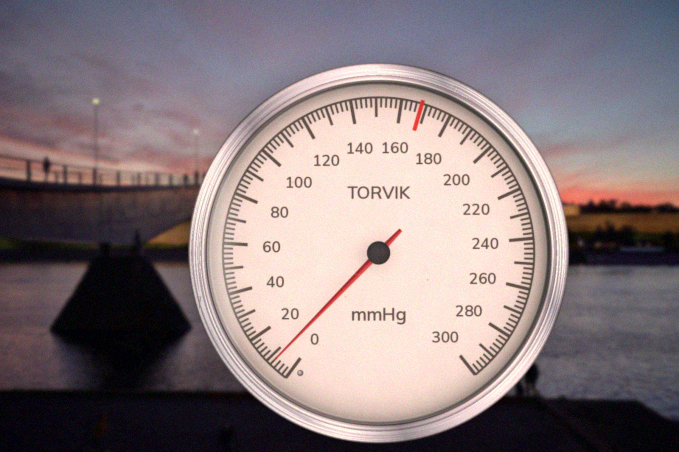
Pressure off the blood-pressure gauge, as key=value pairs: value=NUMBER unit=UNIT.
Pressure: value=8 unit=mmHg
